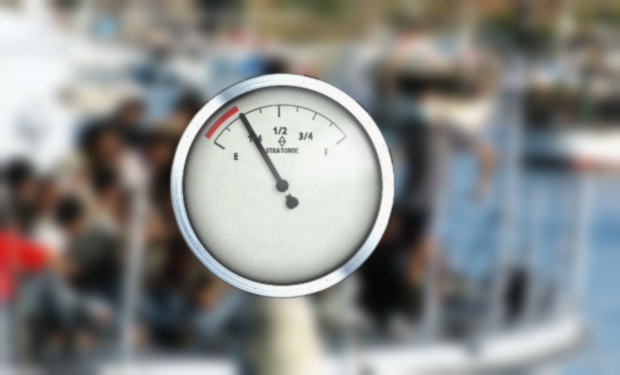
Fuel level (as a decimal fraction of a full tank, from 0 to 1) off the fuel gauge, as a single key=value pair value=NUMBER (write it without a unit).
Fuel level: value=0.25
